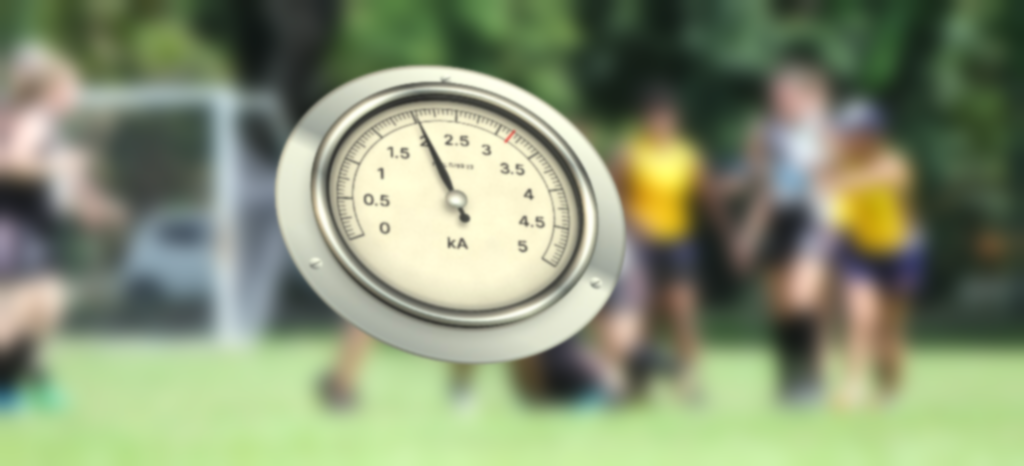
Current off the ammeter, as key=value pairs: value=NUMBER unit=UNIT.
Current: value=2 unit=kA
